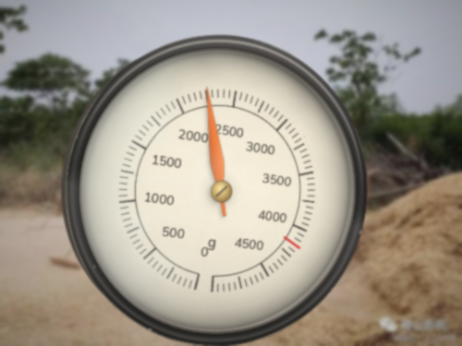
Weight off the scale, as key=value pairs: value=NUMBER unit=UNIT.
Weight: value=2250 unit=g
